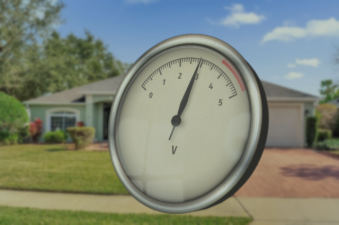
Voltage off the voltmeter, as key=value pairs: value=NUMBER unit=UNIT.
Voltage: value=3 unit=V
